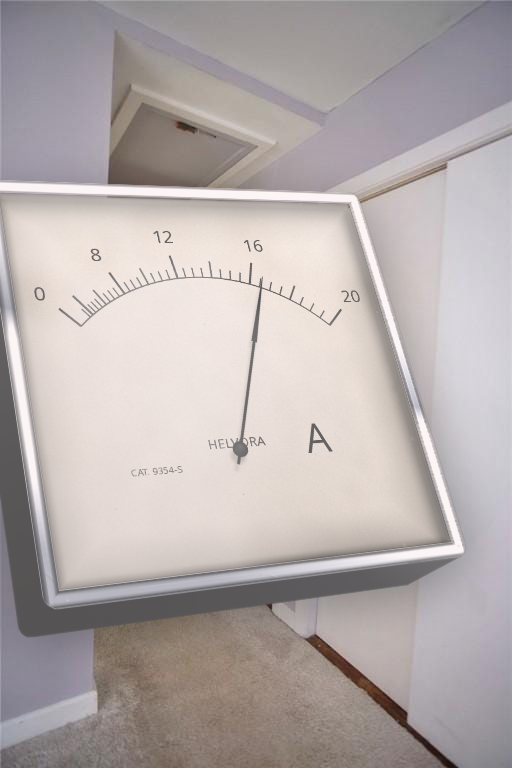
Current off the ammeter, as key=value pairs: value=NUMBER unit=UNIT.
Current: value=16.5 unit=A
